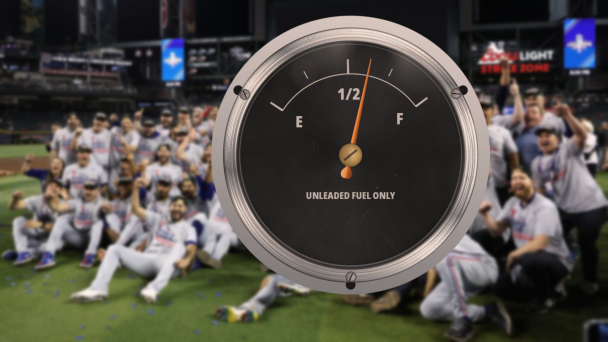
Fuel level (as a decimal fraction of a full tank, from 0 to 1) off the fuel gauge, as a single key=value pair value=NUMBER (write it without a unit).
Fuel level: value=0.625
